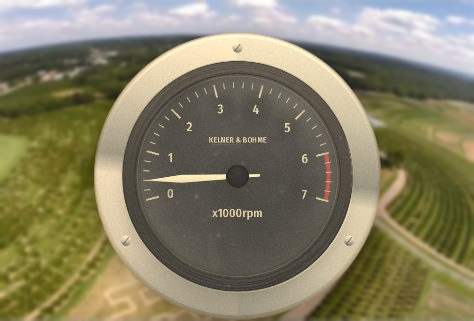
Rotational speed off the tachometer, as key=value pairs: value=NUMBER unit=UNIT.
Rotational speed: value=400 unit=rpm
